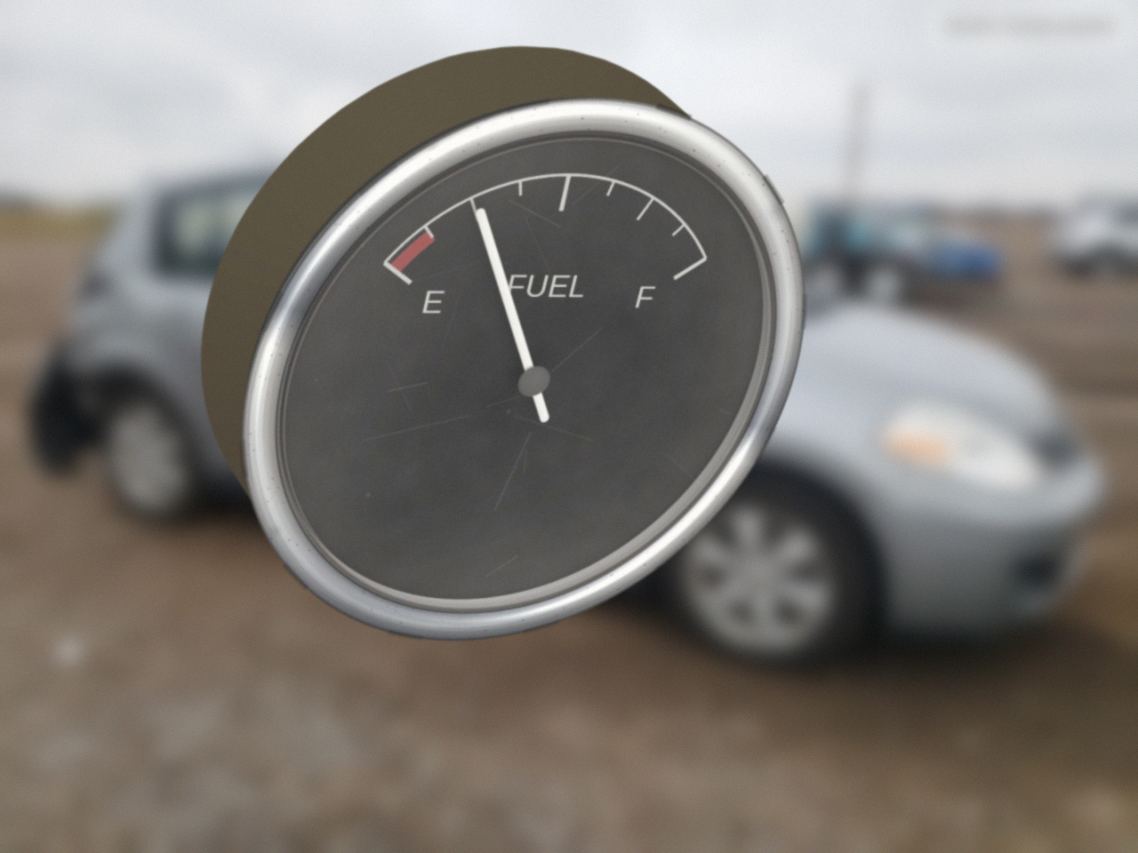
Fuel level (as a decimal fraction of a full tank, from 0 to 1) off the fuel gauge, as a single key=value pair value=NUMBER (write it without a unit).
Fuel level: value=0.25
